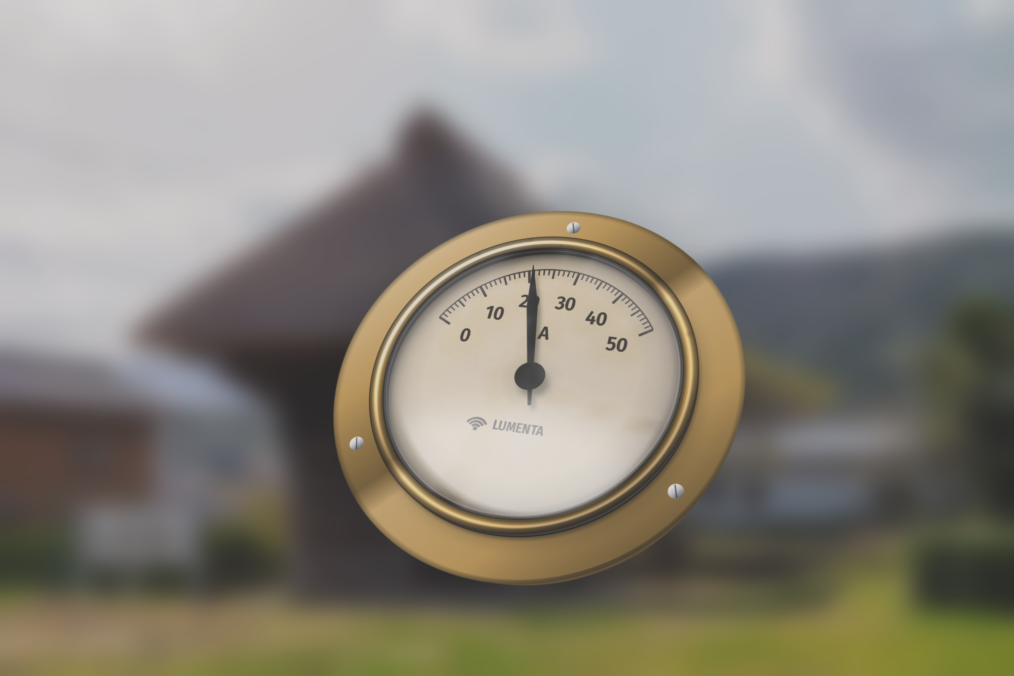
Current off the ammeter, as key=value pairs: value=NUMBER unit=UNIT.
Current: value=21 unit=A
